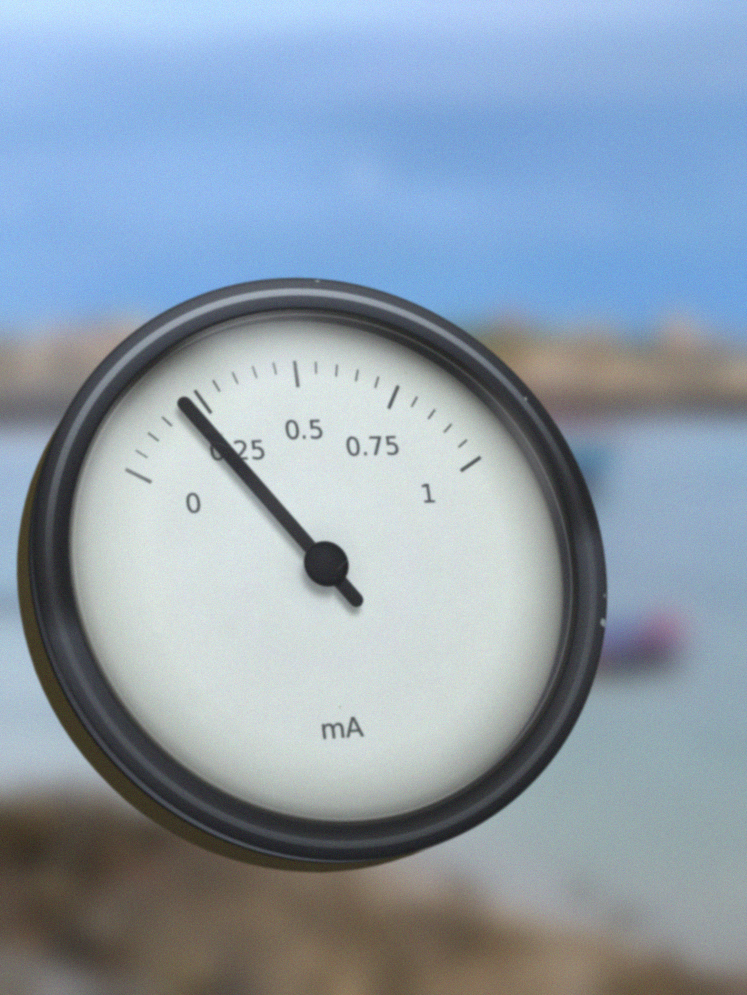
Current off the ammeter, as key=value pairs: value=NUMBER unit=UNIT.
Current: value=0.2 unit=mA
